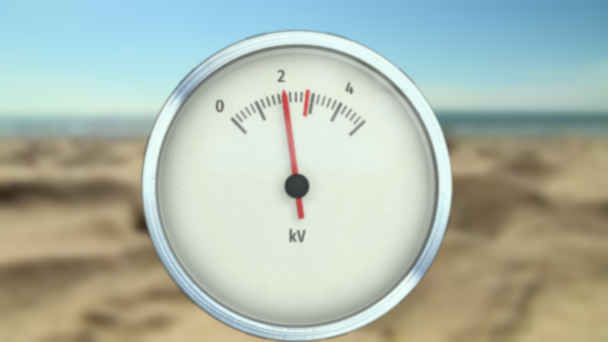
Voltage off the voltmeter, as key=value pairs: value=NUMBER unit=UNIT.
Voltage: value=2 unit=kV
